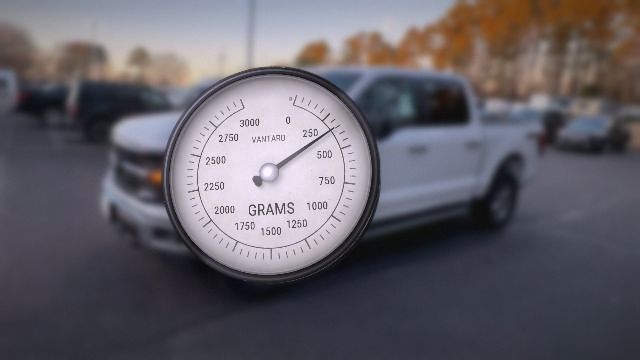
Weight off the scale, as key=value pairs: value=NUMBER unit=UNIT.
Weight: value=350 unit=g
